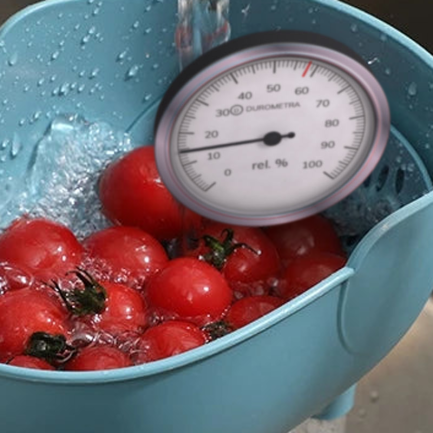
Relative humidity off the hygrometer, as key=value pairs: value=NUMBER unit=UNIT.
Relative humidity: value=15 unit=%
